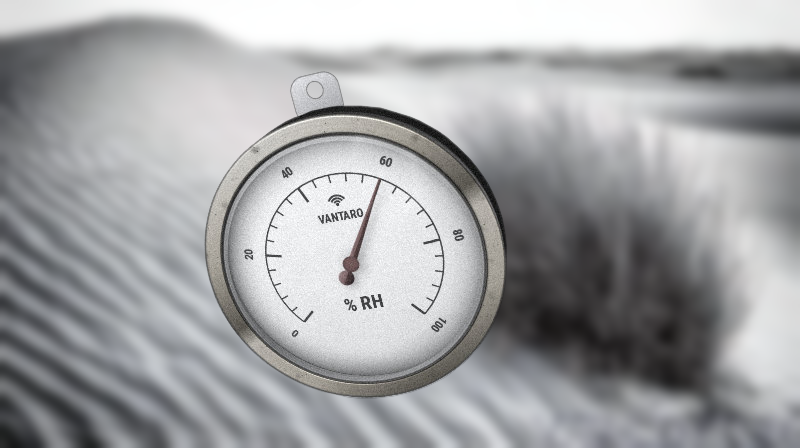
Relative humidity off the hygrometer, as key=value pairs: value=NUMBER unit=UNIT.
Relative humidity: value=60 unit=%
